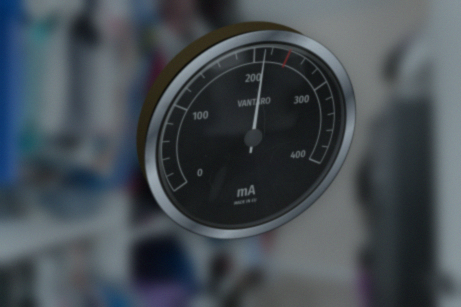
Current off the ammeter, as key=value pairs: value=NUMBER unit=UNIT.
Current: value=210 unit=mA
